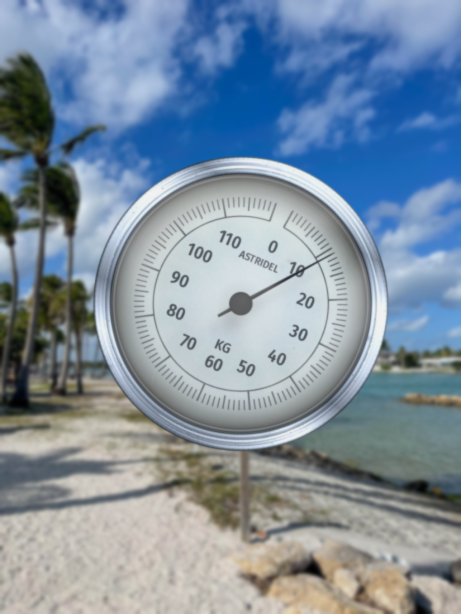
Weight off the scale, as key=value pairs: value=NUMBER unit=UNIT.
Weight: value=11 unit=kg
